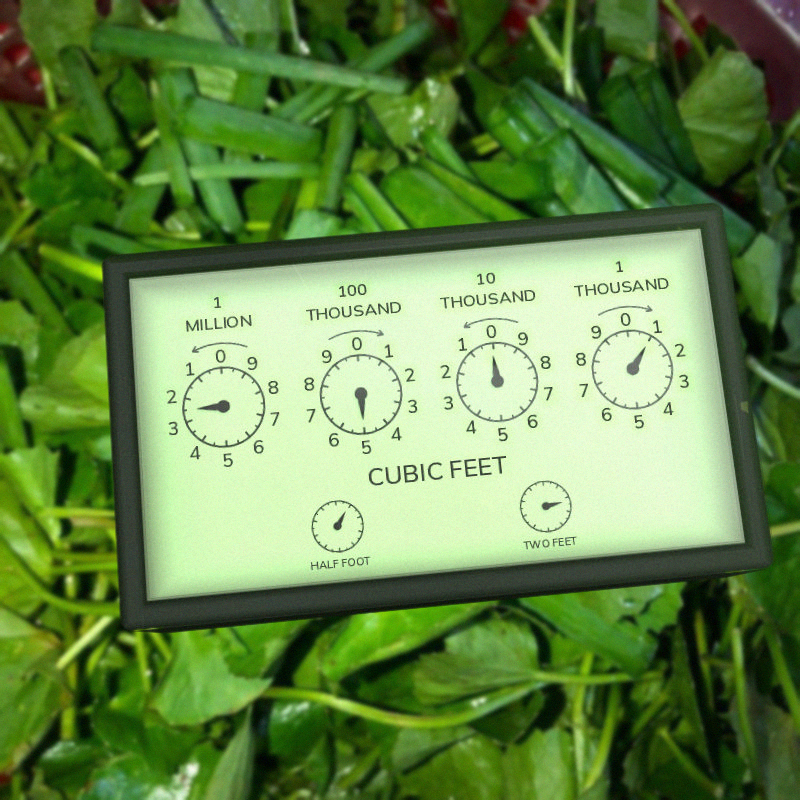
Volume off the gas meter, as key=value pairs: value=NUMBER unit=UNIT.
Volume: value=250100 unit=ft³
